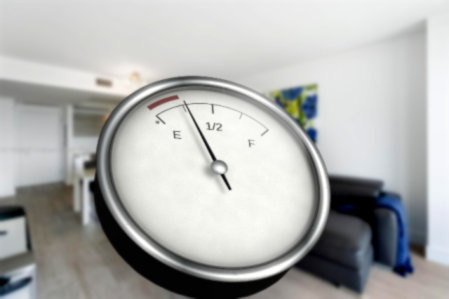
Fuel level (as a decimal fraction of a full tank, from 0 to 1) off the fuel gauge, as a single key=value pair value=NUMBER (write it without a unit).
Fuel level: value=0.25
